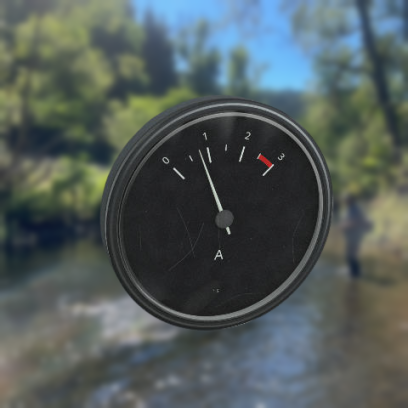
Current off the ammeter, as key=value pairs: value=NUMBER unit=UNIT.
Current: value=0.75 unit=A
